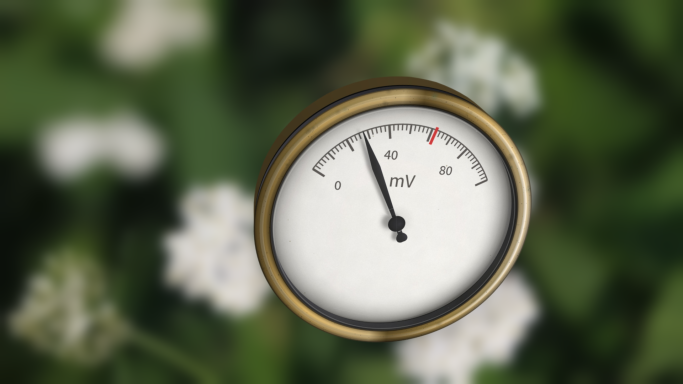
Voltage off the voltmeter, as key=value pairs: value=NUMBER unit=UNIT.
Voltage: value=28 unit=mV
